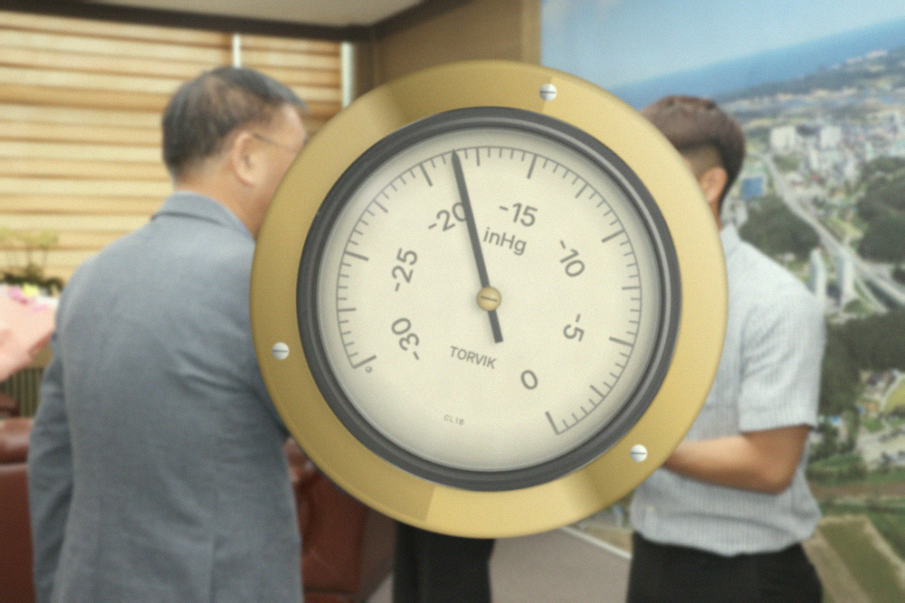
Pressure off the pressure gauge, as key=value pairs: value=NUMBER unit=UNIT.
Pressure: value=-18.5 unit=inHg
